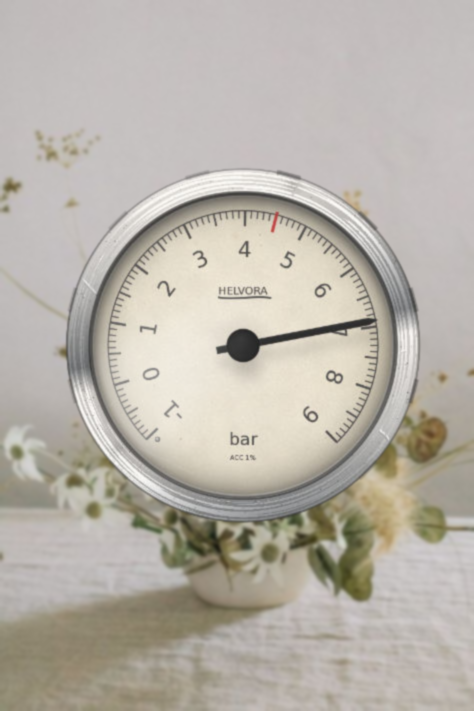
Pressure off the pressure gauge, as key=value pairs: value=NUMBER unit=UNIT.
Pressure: value=6.9 unit=bar
